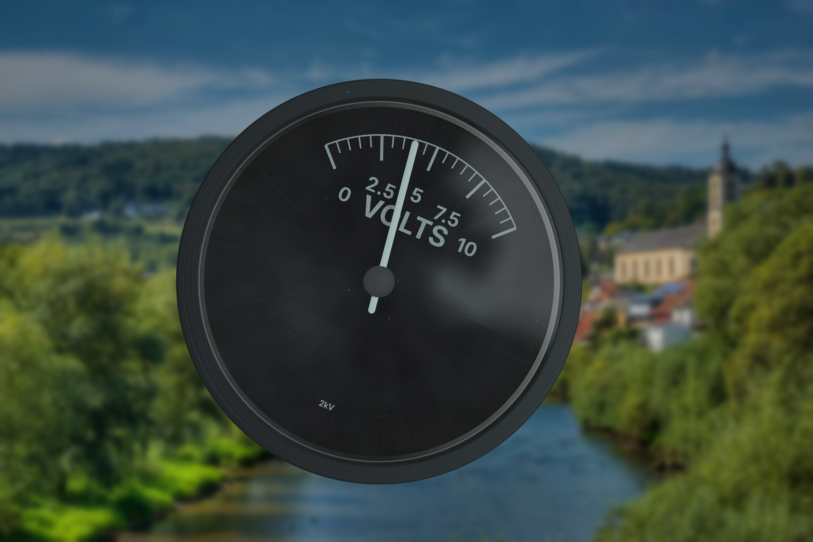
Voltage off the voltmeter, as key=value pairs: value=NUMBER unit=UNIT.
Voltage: value=4 unit=V
